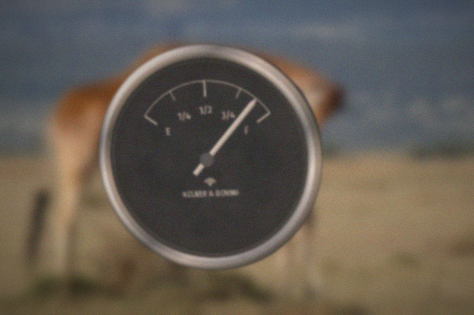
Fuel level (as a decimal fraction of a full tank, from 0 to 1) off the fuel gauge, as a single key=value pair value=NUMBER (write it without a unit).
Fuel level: value=0.875
